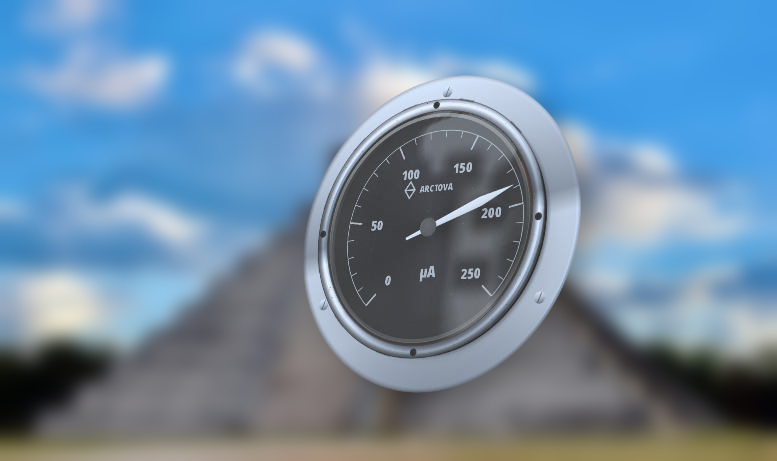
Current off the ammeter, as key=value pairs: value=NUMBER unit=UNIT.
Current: value=190 unit=µA
